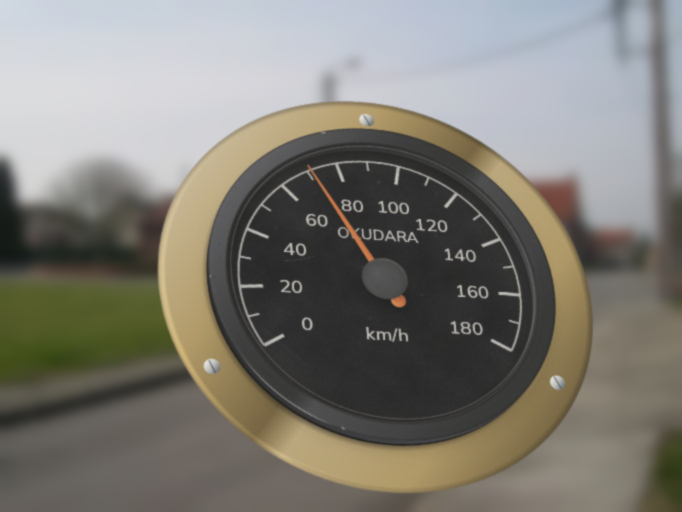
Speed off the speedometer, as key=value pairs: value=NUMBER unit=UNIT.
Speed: value=70 unit=km/h
